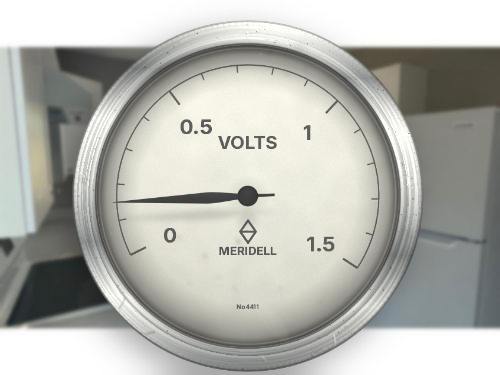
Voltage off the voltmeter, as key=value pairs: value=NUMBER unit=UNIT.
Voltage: value=0.15 unit=V
